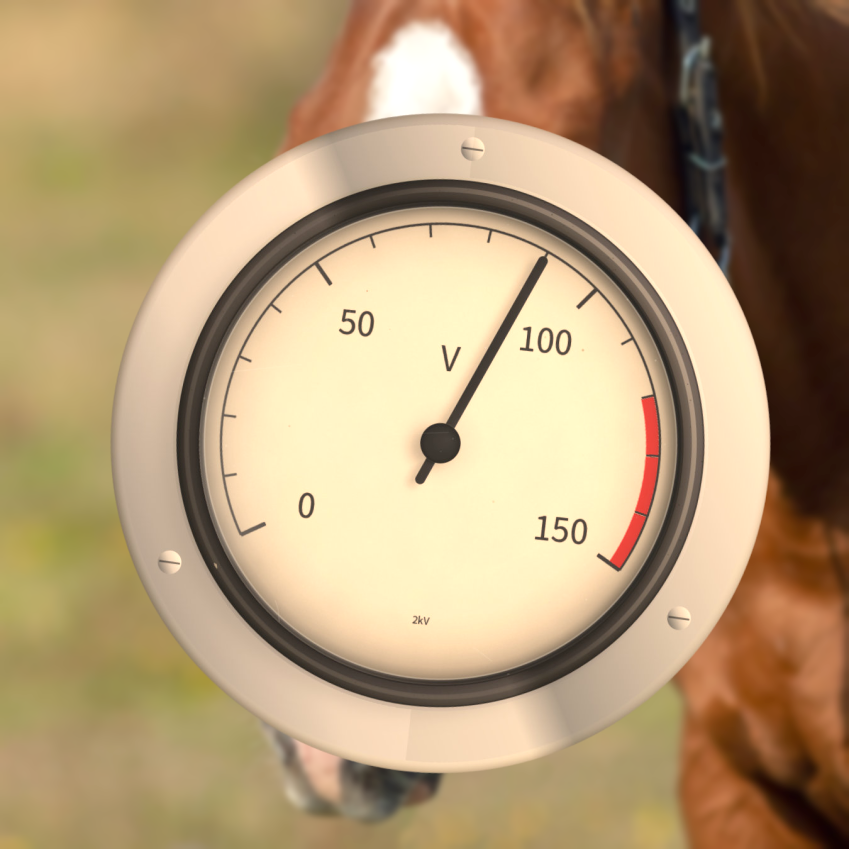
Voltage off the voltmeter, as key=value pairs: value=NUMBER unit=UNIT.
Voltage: value=90 unit=V
